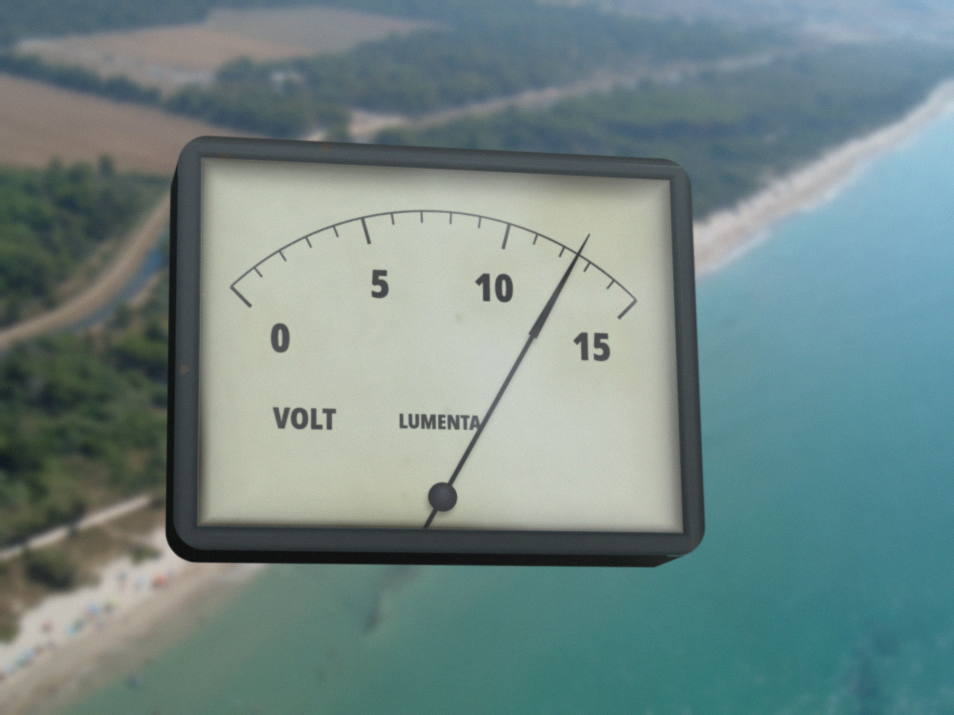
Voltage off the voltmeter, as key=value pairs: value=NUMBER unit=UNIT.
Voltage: value=12.5 unit=V
